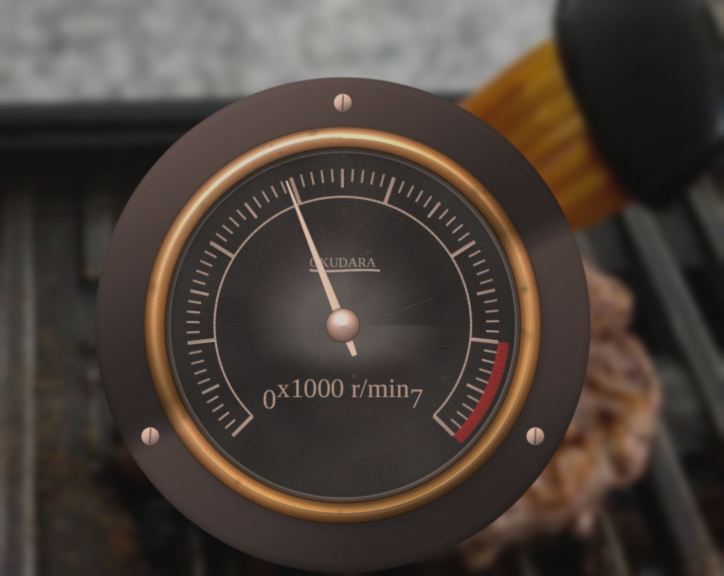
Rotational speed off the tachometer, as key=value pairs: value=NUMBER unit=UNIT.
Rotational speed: value=2950 unit=rpm
